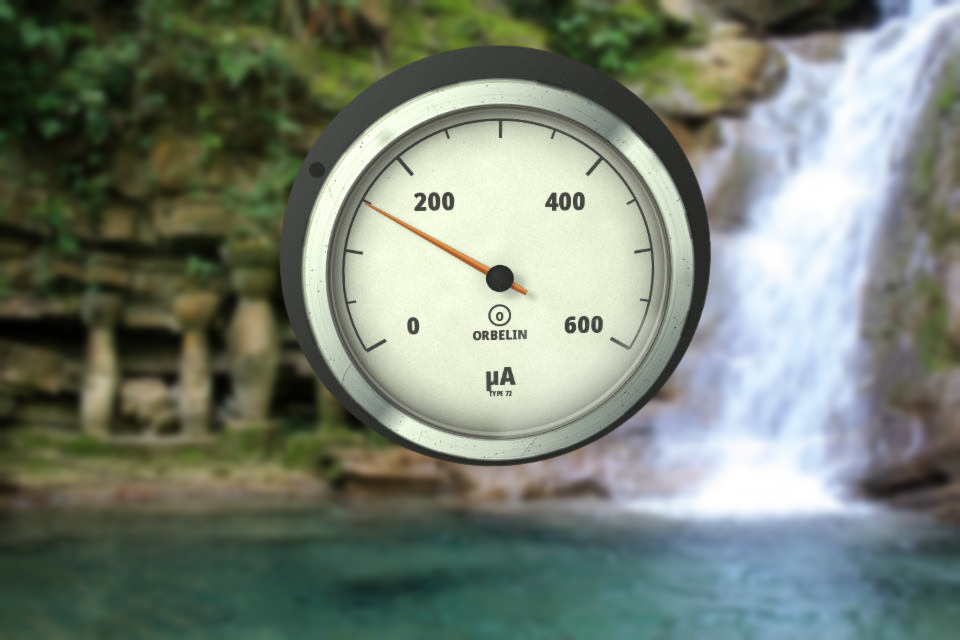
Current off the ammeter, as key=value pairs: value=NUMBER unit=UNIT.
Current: value=150 unit=µA
